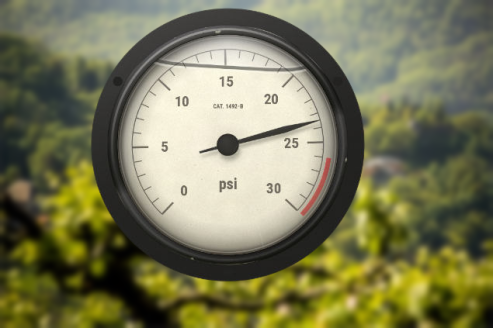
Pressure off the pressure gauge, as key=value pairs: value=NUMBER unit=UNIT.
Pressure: value=23.5 unit=psi
